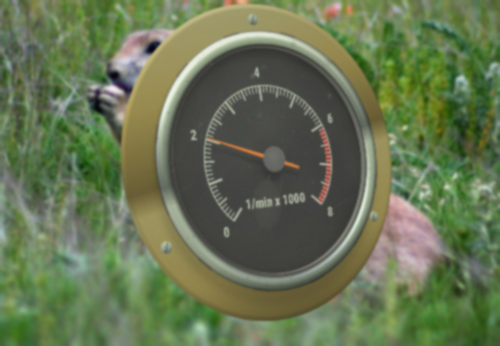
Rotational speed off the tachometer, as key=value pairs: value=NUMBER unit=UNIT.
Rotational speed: value=2000 unit=rpm
